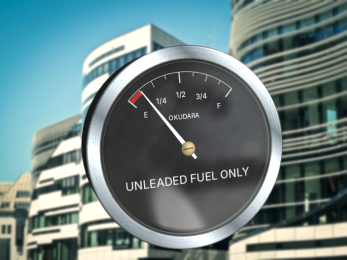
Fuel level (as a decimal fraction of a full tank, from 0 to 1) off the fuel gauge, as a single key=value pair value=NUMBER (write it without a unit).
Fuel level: value=0.125
